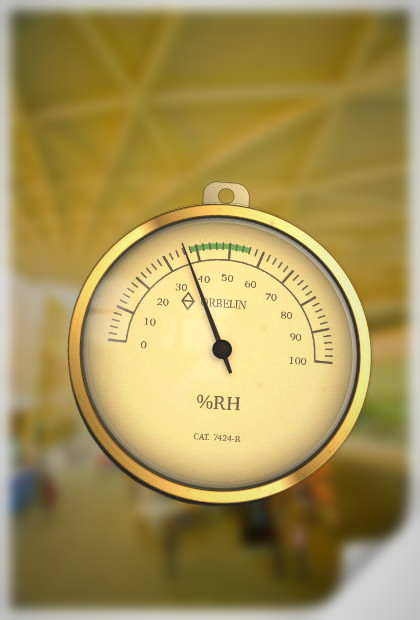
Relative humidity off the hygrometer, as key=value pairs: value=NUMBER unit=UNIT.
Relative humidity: value=36 unit=%
